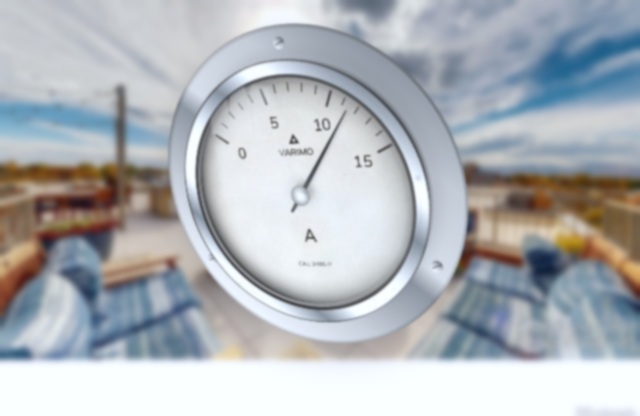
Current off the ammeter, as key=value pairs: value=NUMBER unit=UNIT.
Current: value=11.5 unit=A
